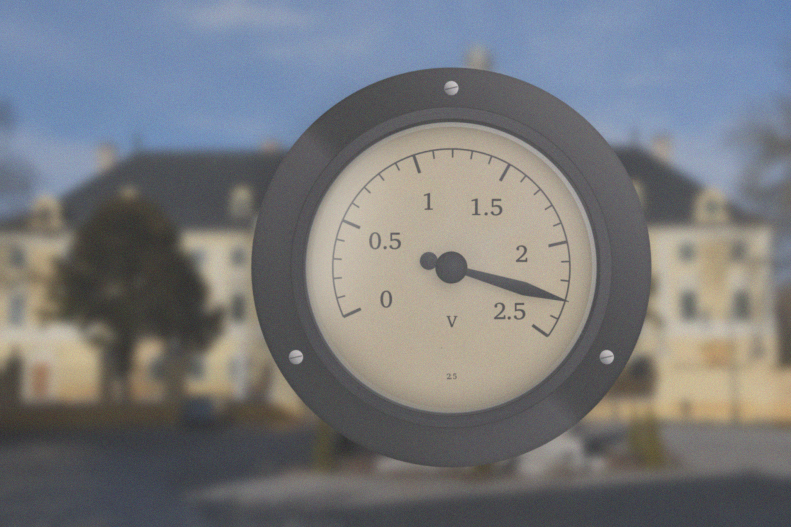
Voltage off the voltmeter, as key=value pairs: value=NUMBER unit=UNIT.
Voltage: value=2.3 unit=V
